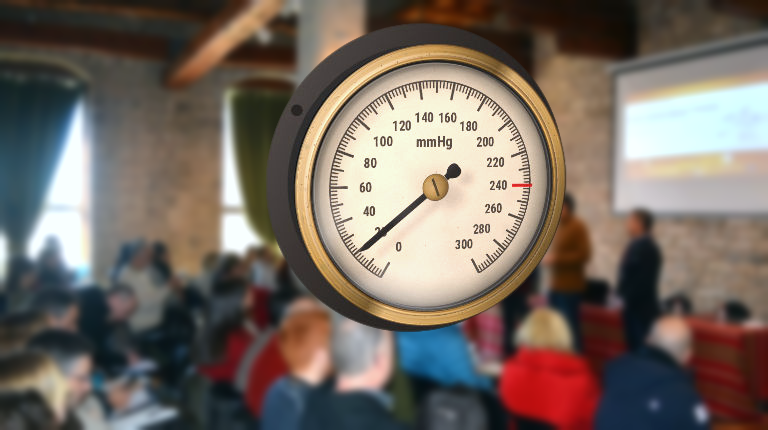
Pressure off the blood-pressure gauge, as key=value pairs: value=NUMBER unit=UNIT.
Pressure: value=20 unit=mmHg
